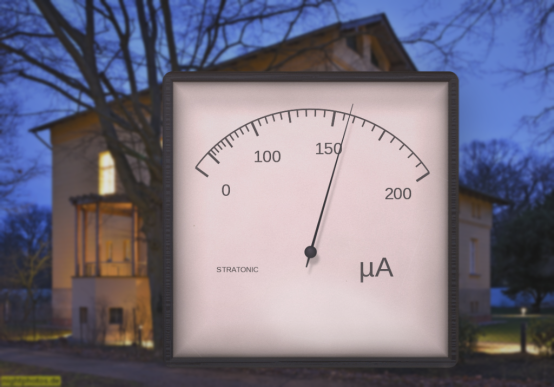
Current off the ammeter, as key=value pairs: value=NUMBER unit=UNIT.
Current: value=157.5 unit=µA
